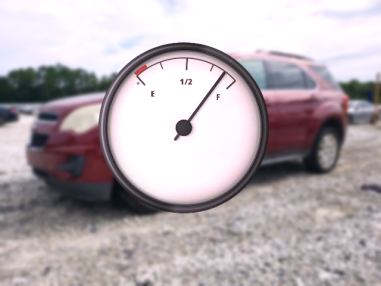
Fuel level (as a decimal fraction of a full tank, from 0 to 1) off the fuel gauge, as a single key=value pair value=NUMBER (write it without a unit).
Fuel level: value=0.875
